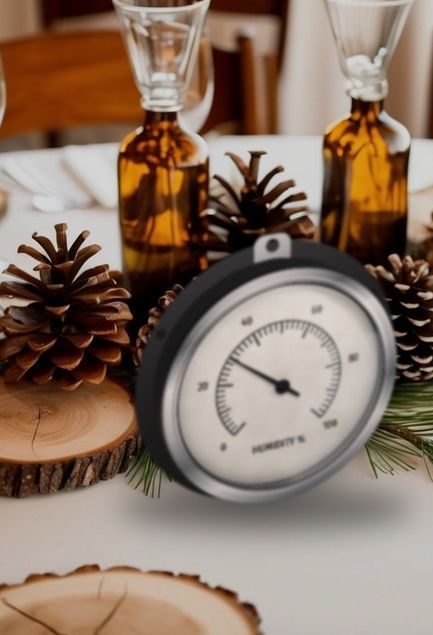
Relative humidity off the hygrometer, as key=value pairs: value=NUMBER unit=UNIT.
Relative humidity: value=30 unit=%
